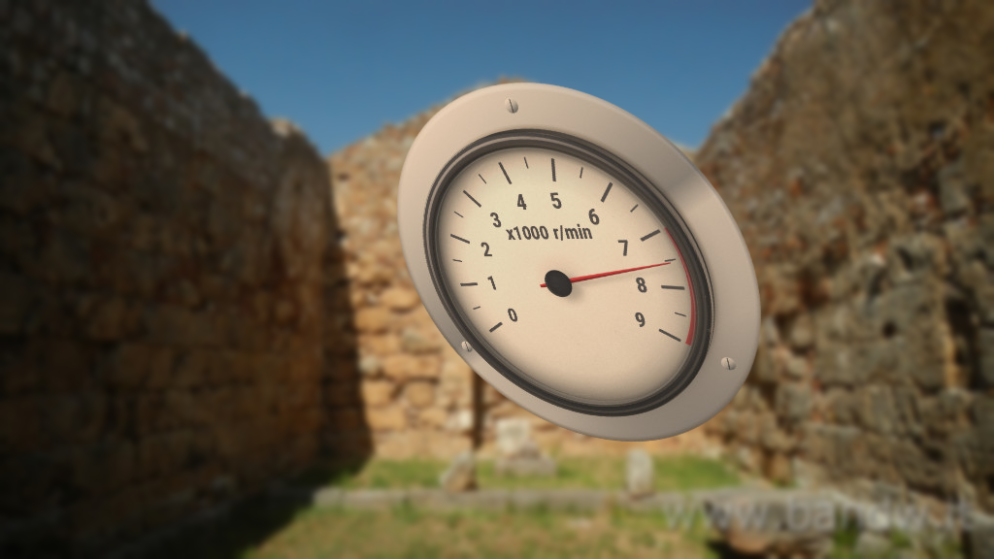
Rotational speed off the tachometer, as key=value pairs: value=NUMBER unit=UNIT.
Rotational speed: value=7500 unit=rpm
